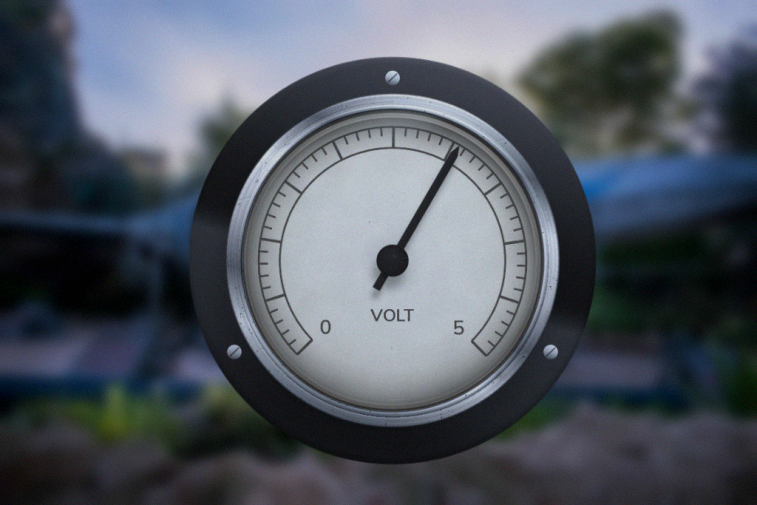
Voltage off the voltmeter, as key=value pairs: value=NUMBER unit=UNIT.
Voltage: value=3.05 unit=V
